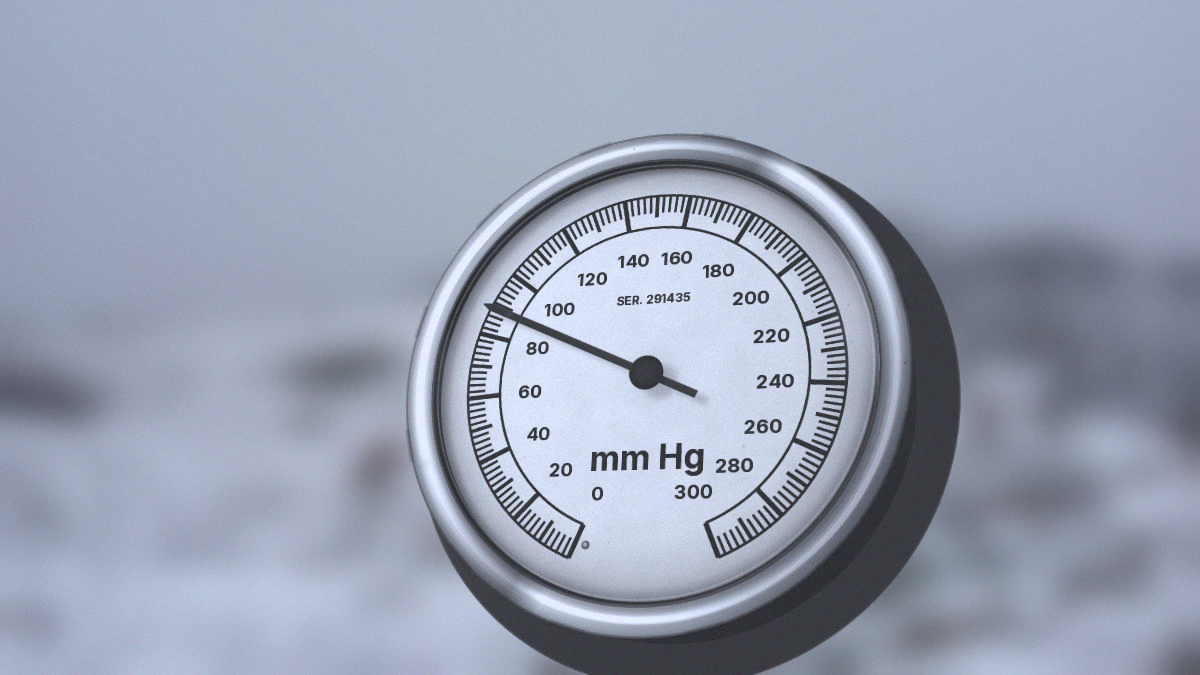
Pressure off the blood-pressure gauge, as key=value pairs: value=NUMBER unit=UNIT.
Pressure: value=88 unit=mmHg
